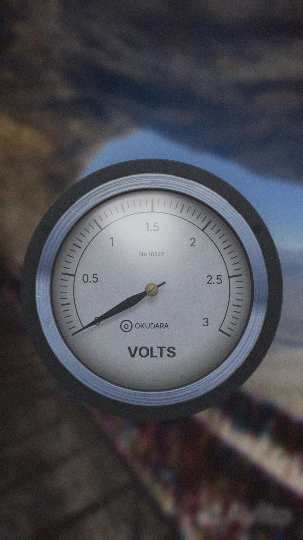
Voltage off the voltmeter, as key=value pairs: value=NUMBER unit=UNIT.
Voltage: value=0 unit=V
